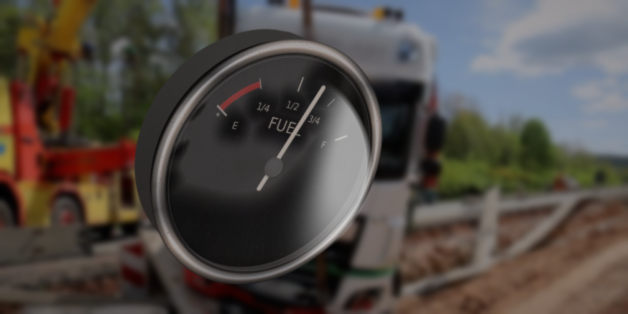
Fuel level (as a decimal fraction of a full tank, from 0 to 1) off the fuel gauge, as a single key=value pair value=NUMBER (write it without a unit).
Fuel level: value=0.625
